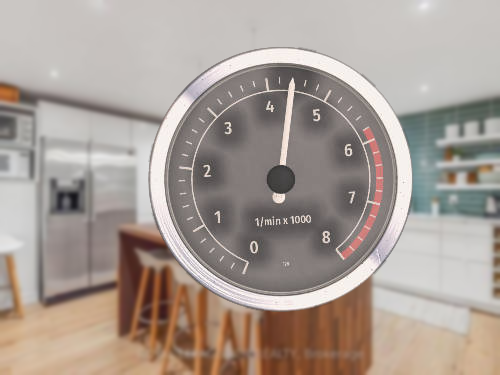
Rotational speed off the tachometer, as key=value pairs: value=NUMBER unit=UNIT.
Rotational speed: value=4400 unit=rpm
